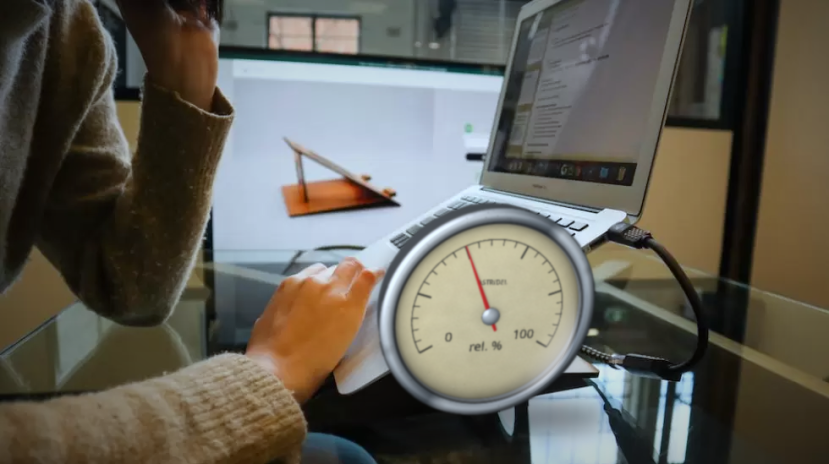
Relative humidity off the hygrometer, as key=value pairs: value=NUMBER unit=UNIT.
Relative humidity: value=40 unit=%
